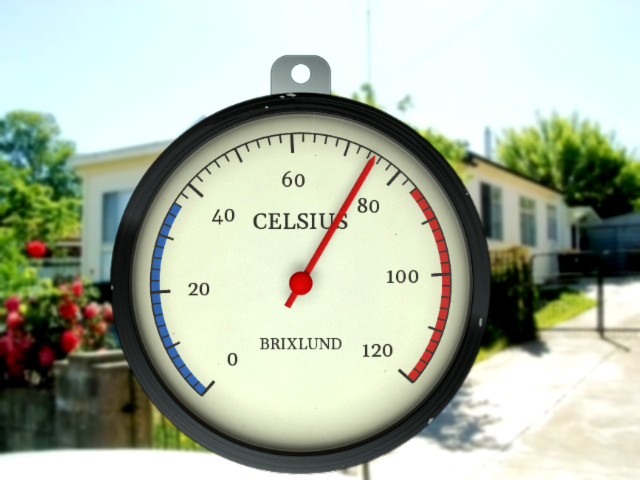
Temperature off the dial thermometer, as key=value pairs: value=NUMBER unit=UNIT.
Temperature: value=75 unit=°C
